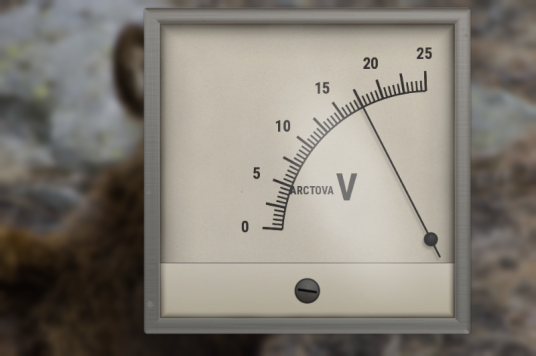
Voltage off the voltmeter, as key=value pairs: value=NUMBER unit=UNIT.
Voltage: value=17.5 unit=V
